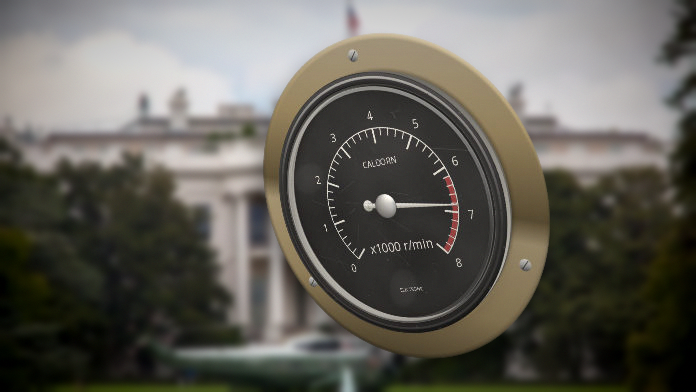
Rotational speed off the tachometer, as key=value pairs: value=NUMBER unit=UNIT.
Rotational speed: value=6800 unit=rpm
